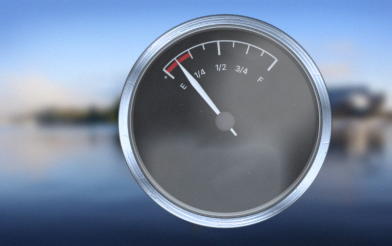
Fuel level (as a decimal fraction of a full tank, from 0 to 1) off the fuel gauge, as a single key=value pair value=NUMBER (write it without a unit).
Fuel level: value=0.125
